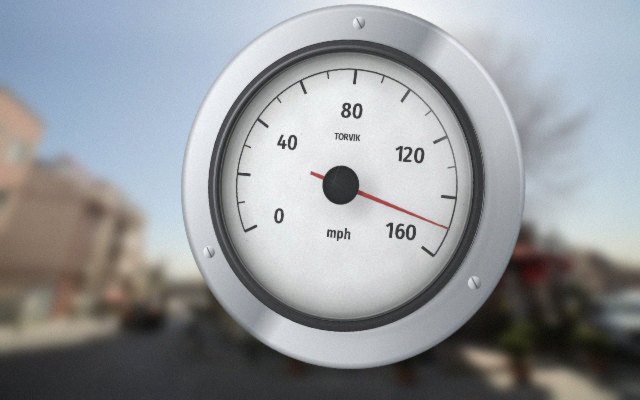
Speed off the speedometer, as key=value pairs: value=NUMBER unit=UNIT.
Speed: value=150 unit=mph
